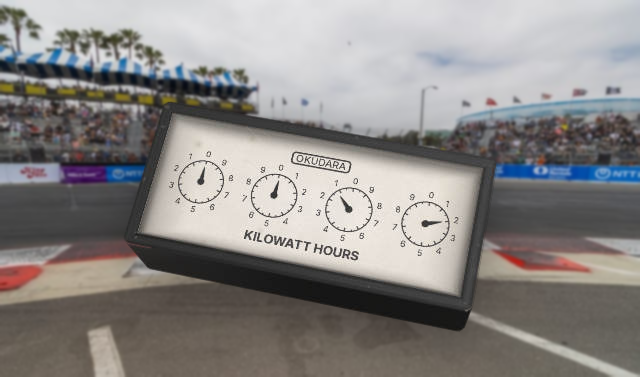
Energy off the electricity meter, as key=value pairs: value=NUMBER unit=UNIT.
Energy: value=12 unit=kWh
